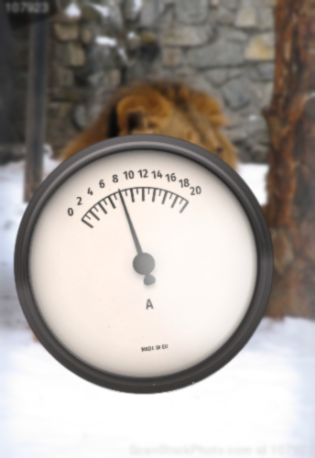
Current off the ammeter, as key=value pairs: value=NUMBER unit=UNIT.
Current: value=8 unit=A
